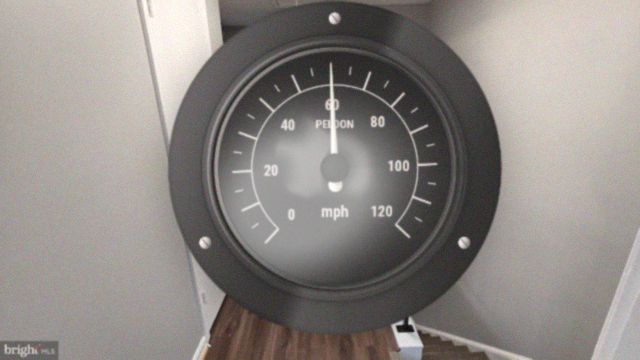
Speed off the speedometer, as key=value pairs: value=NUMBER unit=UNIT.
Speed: value=60 unit=mph
